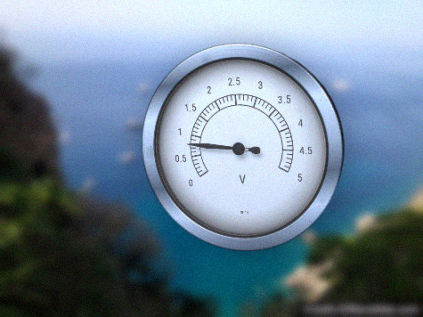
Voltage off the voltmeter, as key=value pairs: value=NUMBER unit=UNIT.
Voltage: value=0.8 unit=V
